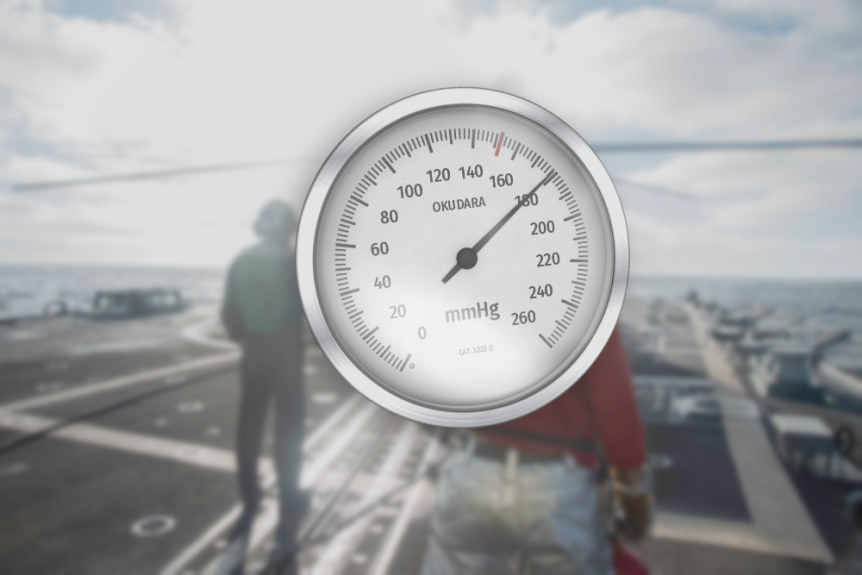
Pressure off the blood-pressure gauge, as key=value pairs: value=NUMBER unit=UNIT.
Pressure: value=178 unit=mmHg
